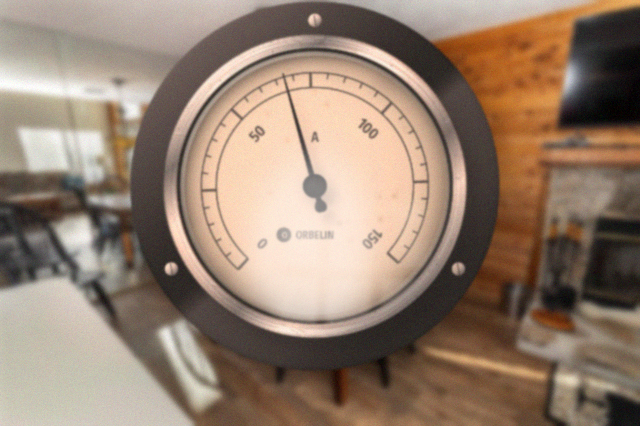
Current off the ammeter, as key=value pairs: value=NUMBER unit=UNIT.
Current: value=67.5 unit=A
